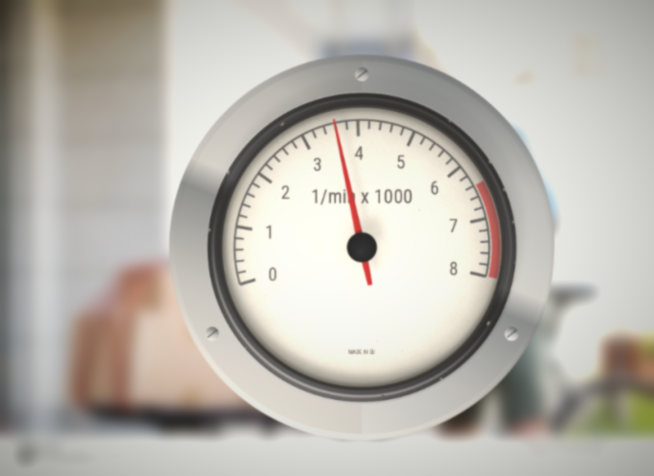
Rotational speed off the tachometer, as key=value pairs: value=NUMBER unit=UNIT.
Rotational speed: value=3600 unit=rpm
